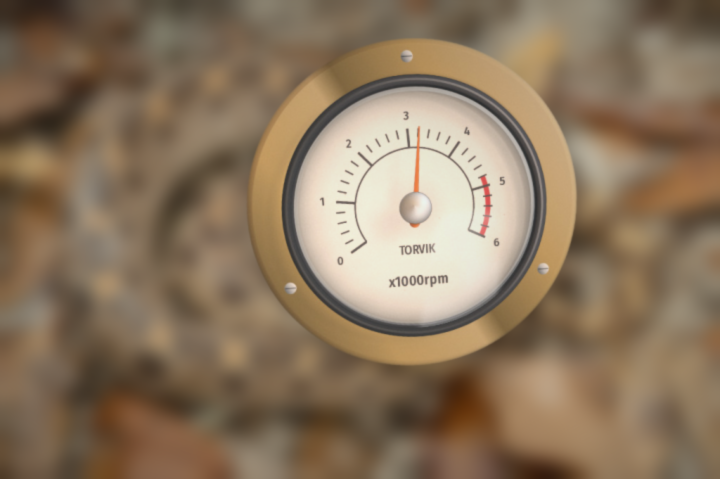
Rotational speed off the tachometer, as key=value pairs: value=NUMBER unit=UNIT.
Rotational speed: value=3200 unit=rpm
